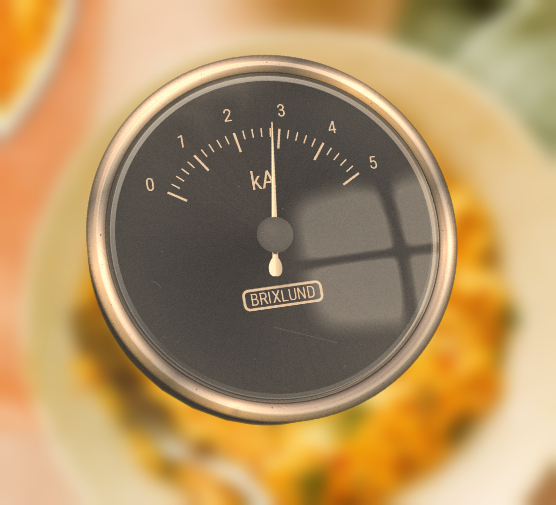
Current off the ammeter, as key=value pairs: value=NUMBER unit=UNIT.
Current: value=2.8 unit=kA
